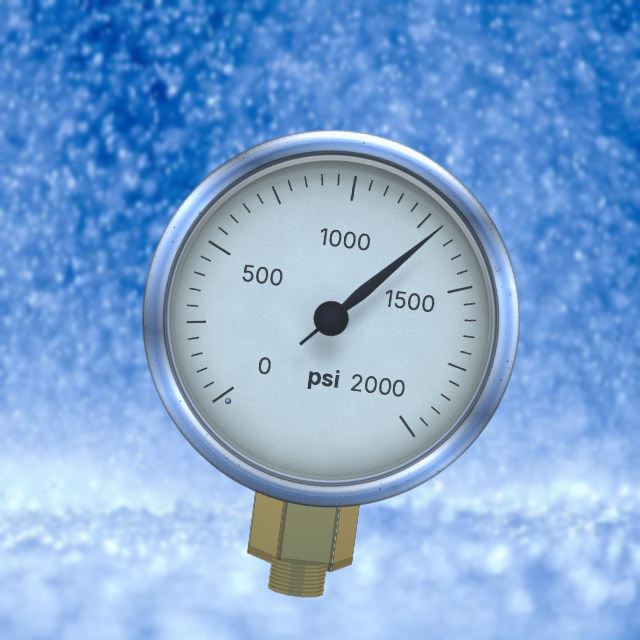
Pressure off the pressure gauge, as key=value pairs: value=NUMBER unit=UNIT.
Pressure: value=1300 unit=psi
